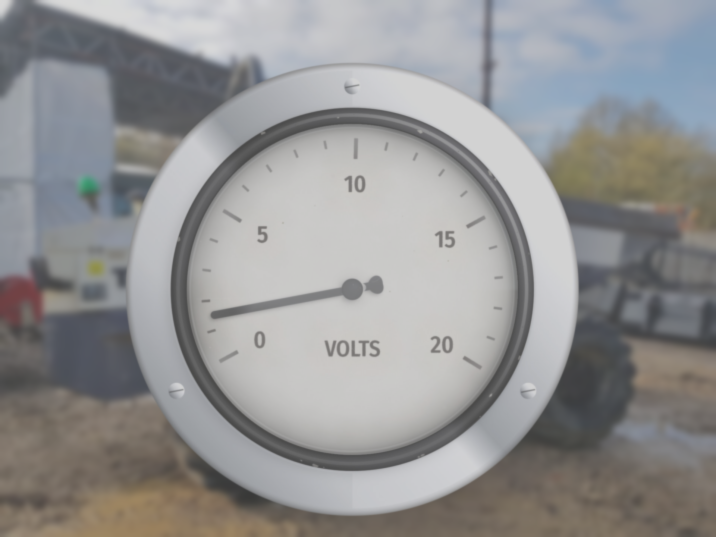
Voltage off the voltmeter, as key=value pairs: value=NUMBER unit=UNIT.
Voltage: value=1.5 unit=V
